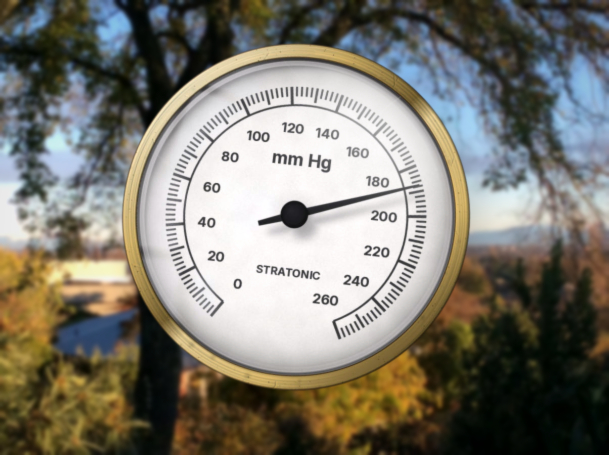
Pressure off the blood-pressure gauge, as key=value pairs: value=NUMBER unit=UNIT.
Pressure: value=188 unit=mmHg
